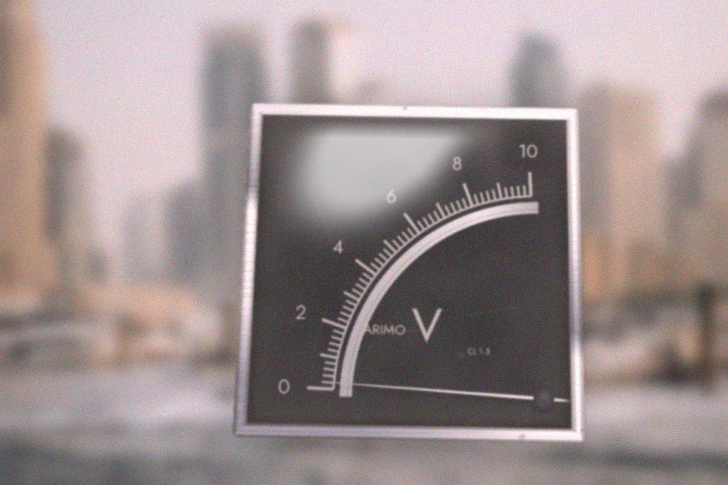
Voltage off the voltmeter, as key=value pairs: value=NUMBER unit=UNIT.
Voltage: value=0.2 unit=V
